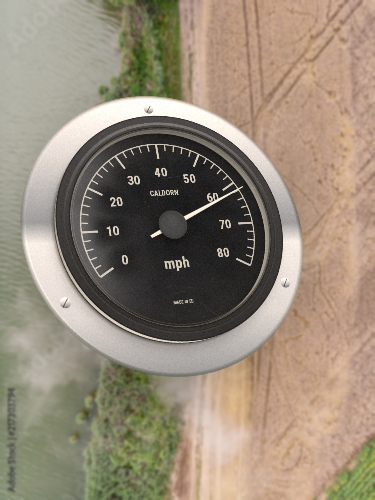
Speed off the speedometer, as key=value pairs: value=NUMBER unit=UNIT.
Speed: value=62 unit=mph
